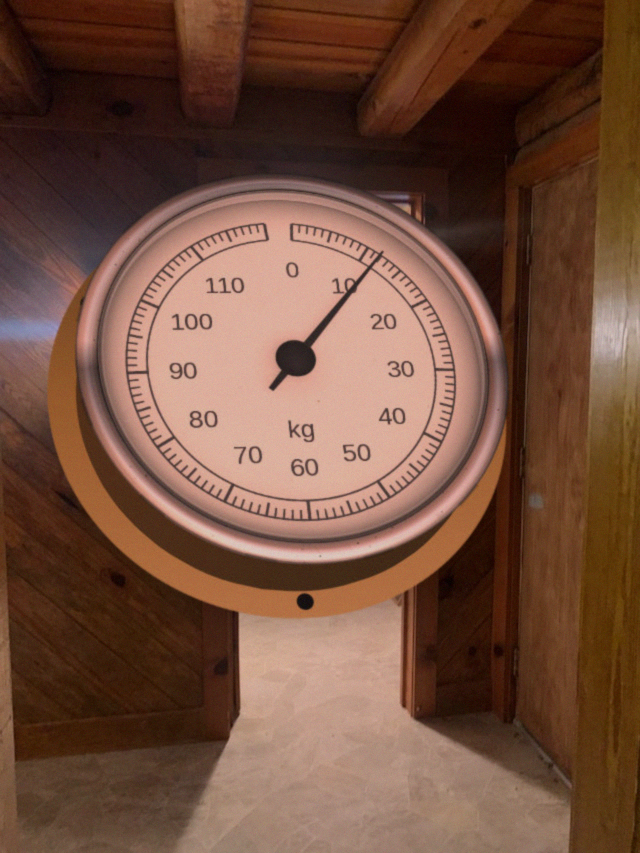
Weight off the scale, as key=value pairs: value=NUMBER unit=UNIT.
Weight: value=12 unit=kg
